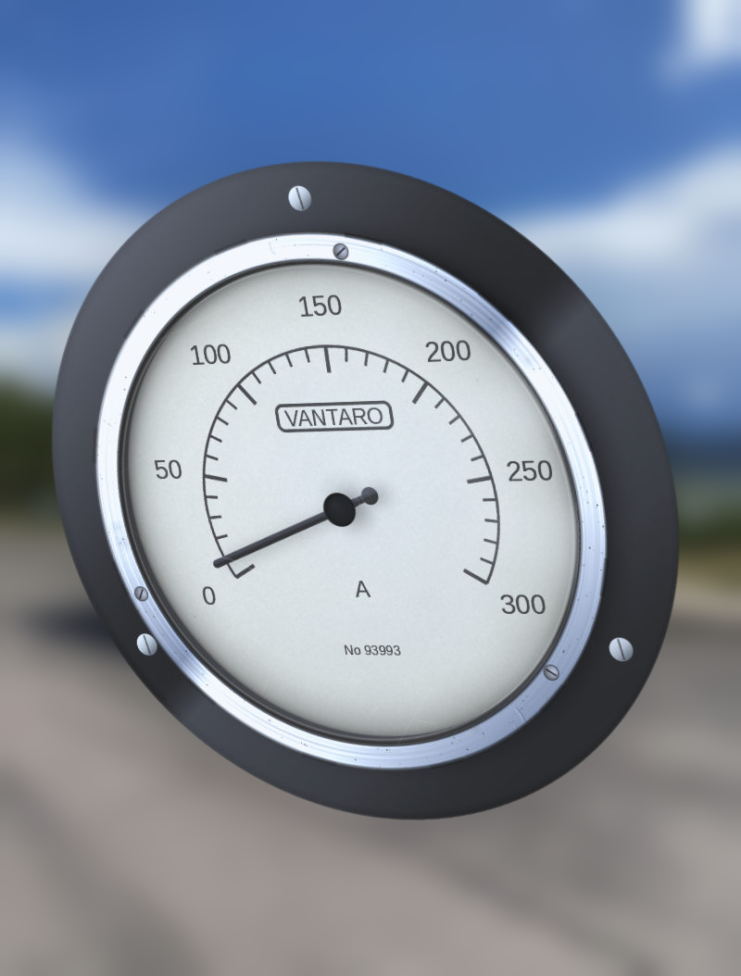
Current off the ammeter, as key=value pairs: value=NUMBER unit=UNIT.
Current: value=10 unit=A
